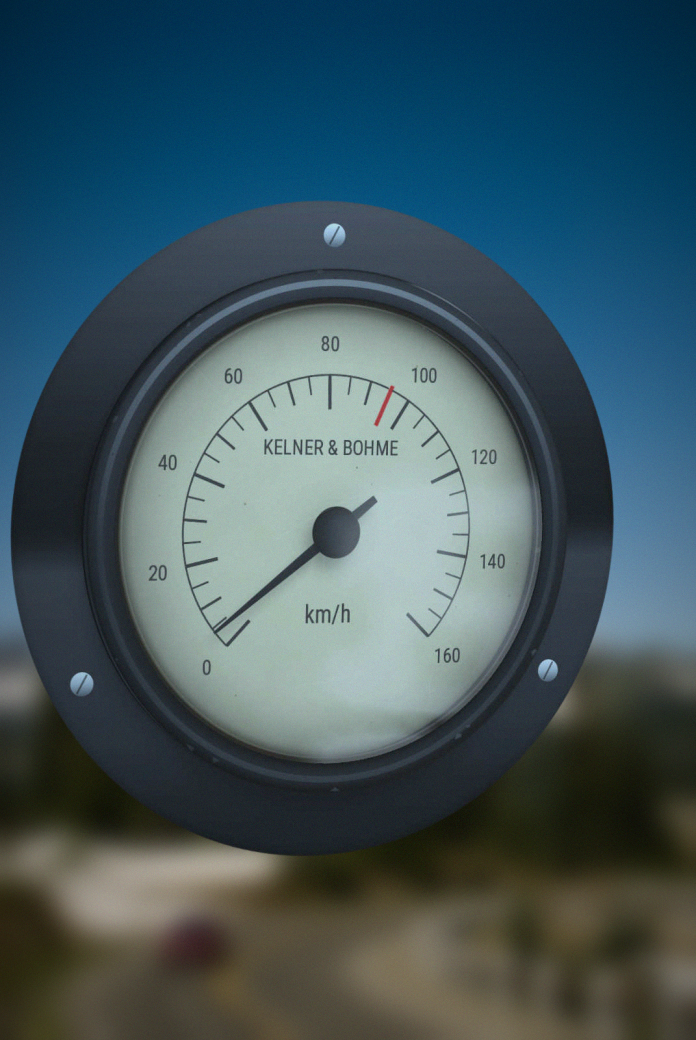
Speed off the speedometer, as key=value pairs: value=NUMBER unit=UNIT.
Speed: value=5 unit=km/h
